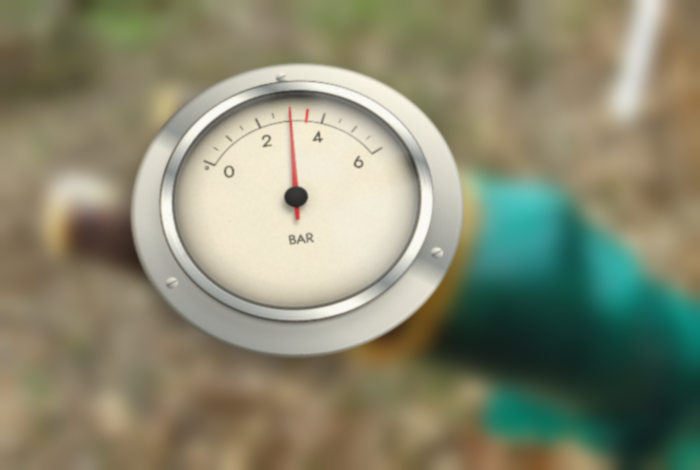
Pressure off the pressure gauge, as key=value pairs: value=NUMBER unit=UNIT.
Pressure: value=3 unit=bar
